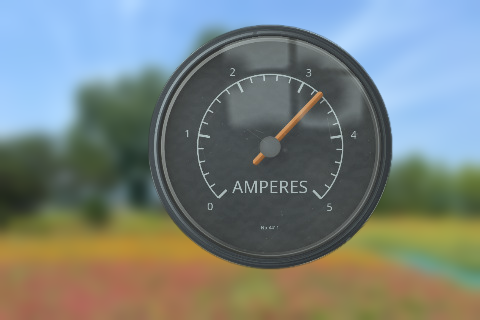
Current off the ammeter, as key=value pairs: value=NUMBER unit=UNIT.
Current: value=3.3 unit=A
